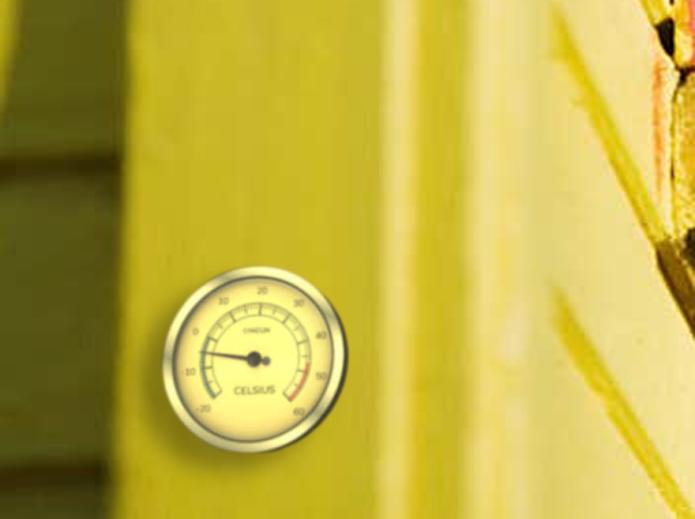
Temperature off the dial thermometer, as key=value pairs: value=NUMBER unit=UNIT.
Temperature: value=-5 unit=°C
